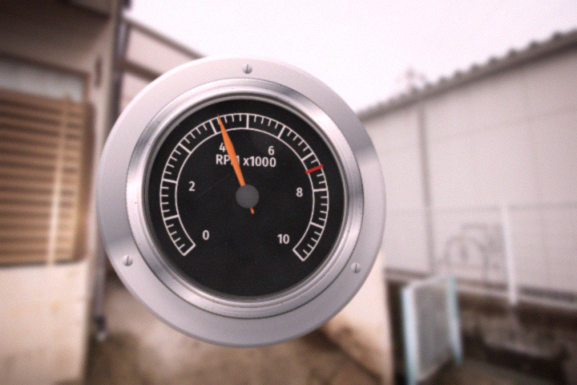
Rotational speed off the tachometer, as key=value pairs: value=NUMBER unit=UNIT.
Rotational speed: value=4200 unit=rpm
